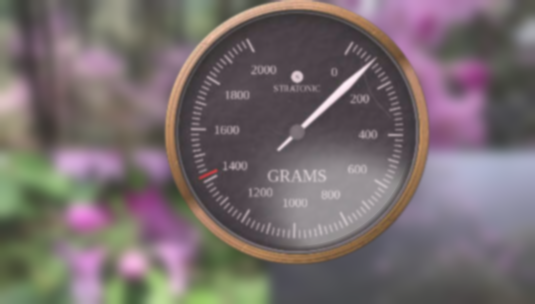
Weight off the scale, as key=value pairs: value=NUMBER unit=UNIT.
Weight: value=100 unit=g
